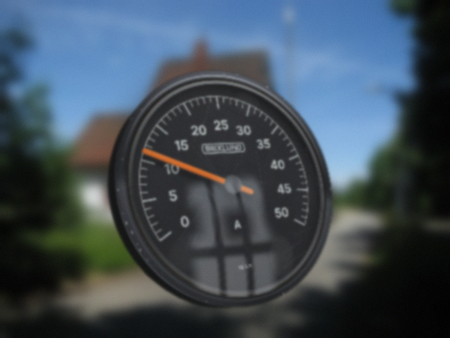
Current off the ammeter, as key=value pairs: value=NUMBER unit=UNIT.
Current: value=11 unit=A
